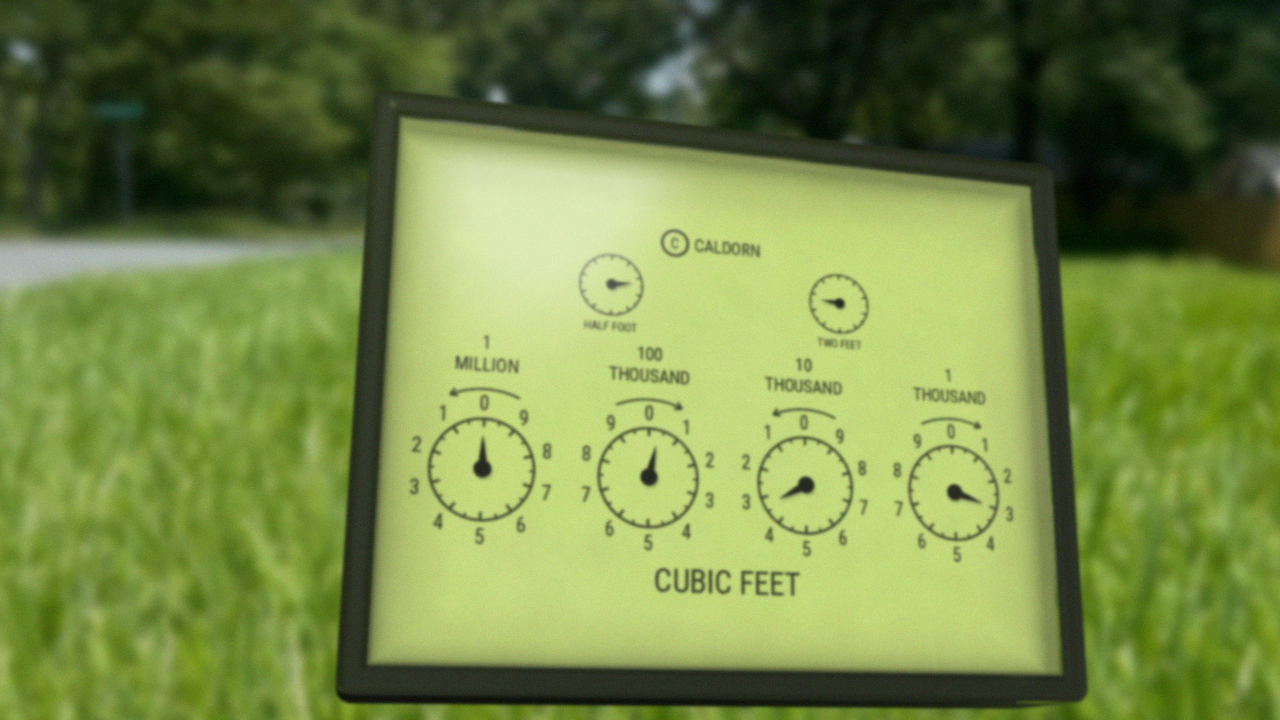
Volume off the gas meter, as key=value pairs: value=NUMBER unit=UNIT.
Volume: value=3300 unit=ft³
